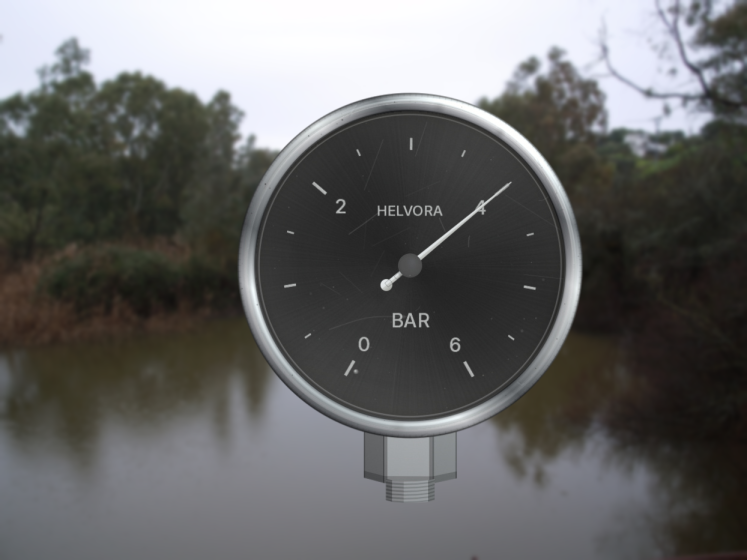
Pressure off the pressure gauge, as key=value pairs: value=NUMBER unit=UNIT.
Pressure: value=4 unit=bar
